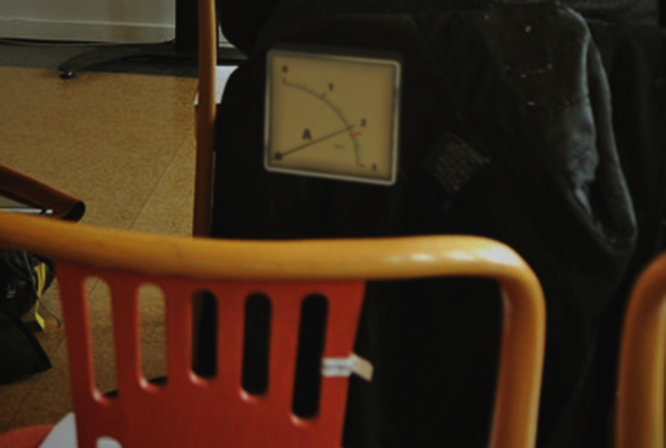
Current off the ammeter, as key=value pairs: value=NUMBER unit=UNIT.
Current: value=2 unit=A
